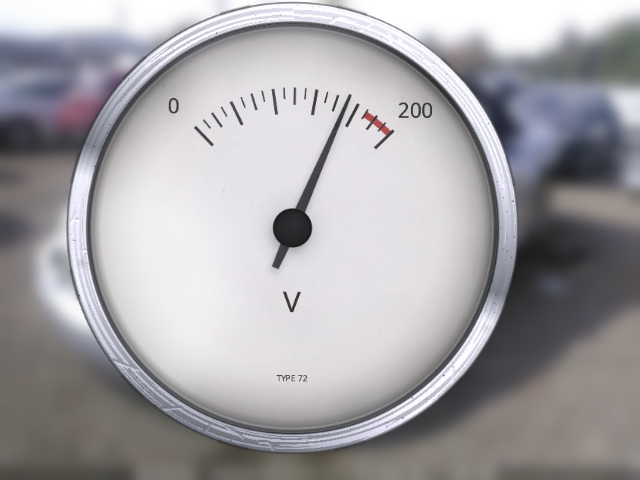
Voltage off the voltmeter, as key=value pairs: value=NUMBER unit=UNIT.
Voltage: value=150 unit=V
